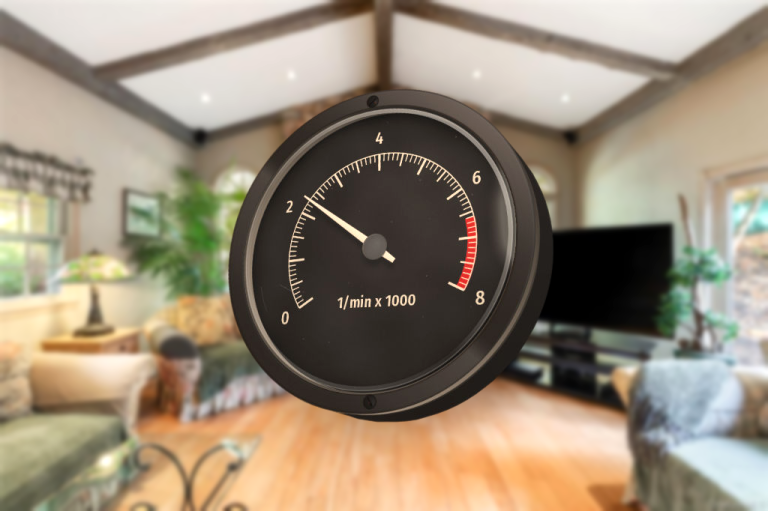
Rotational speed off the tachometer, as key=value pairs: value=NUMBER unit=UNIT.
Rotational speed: value=2300 unit=rpm
